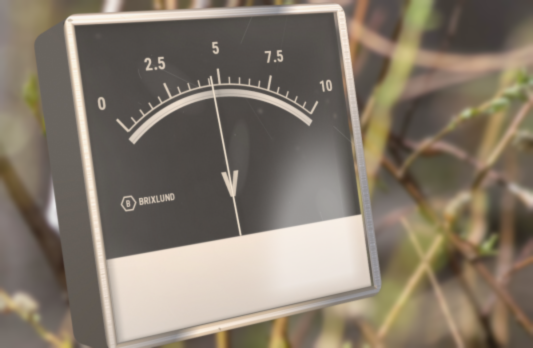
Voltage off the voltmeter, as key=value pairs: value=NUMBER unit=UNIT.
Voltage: value=4.5 unit=V
